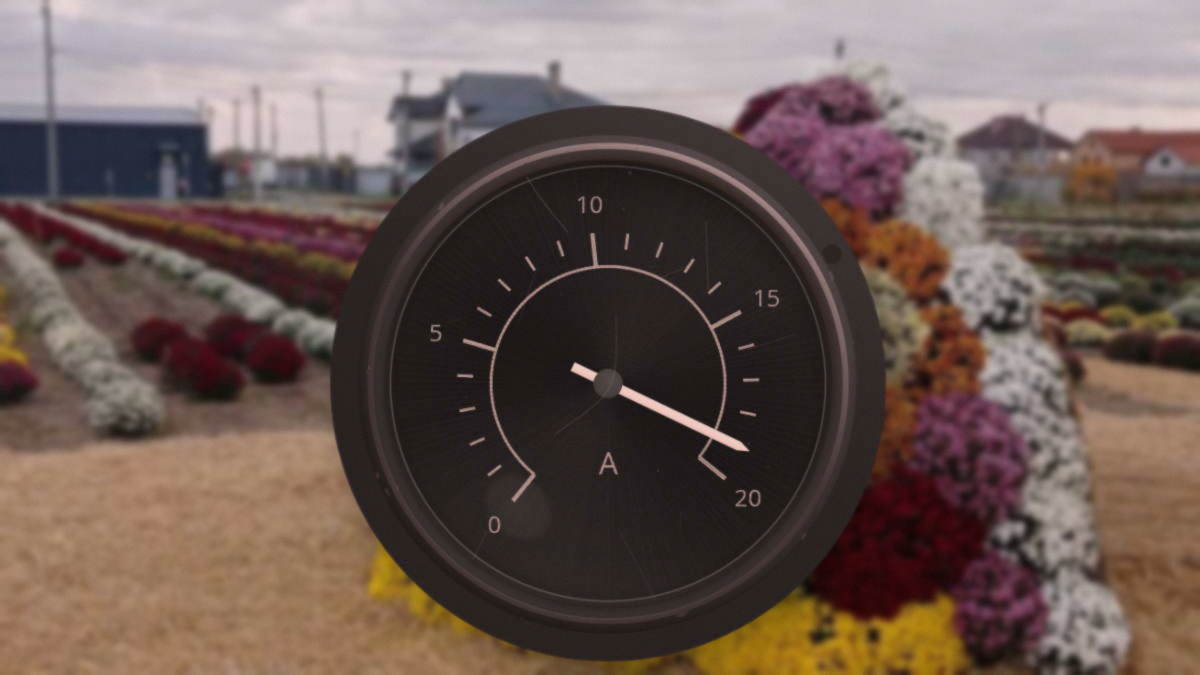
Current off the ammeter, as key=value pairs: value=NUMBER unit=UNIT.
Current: value=19 unit=A
